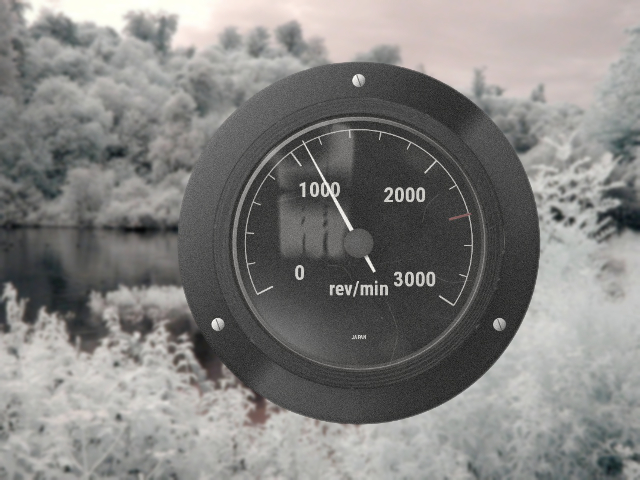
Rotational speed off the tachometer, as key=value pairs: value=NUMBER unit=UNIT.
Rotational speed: value=1100 unit=rpm
